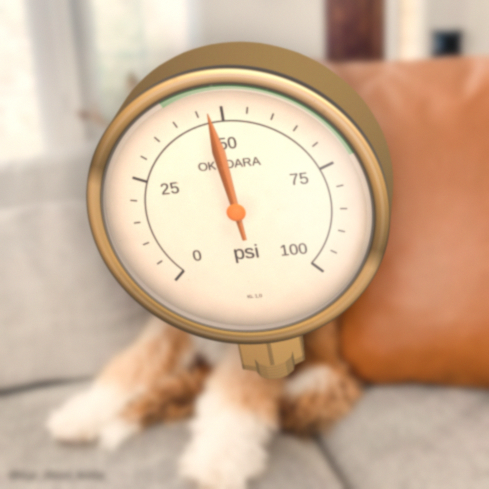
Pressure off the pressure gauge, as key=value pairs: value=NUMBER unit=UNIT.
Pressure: value=47.5 unit=psi
